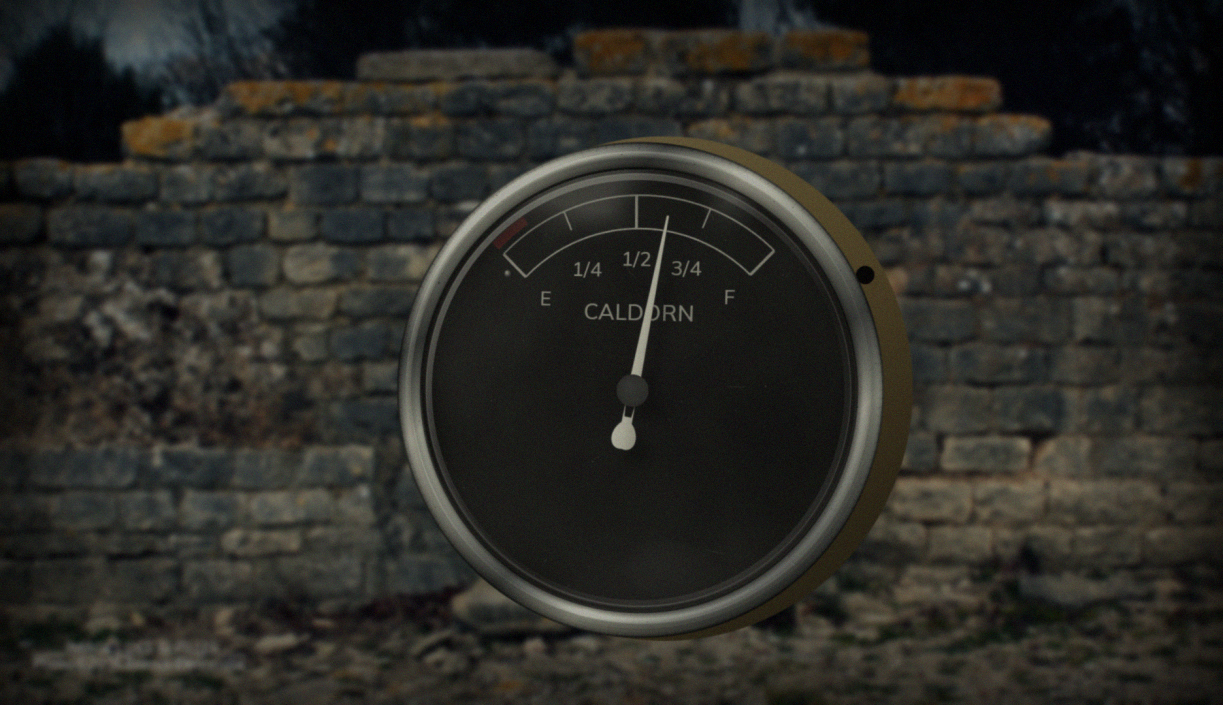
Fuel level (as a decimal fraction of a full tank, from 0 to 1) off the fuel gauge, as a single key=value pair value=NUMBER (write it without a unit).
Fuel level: value=0.625
